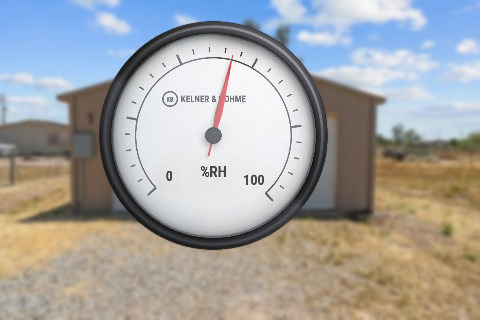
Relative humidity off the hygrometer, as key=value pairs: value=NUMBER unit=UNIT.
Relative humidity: value=54 unit=%
